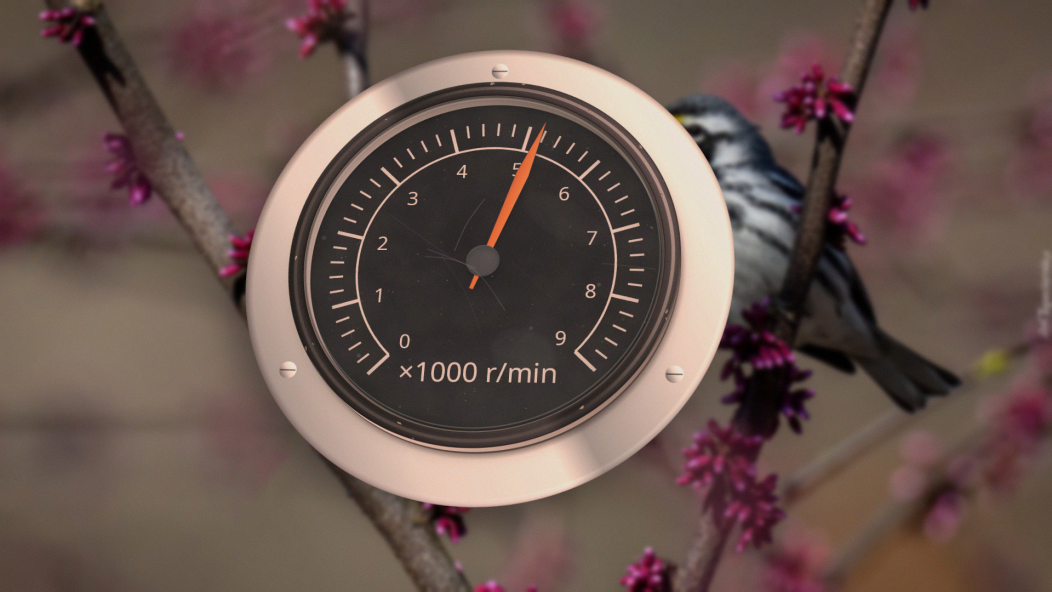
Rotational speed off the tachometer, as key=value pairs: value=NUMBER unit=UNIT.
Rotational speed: value=5200 unit=rpm
